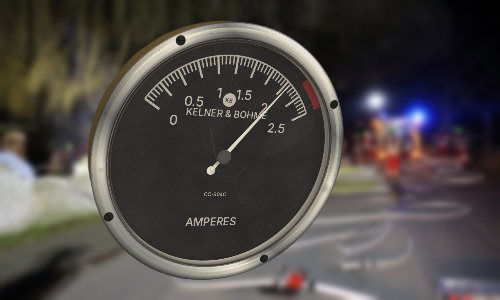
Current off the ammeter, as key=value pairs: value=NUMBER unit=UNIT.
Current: value=2 unit=A
